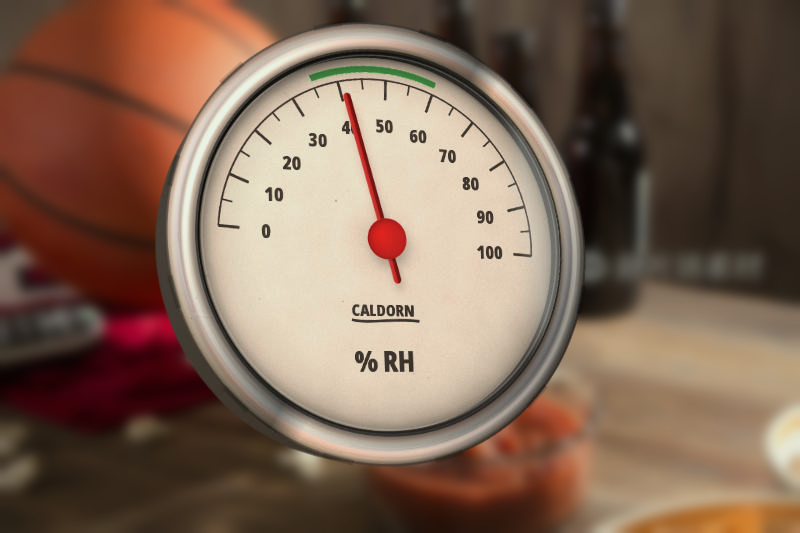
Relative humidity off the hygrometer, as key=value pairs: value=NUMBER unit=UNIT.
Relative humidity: value=40 unit=%
